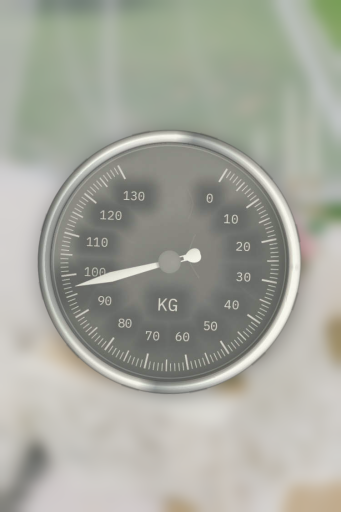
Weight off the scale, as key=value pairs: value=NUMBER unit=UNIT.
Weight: value=97 unit=kg
